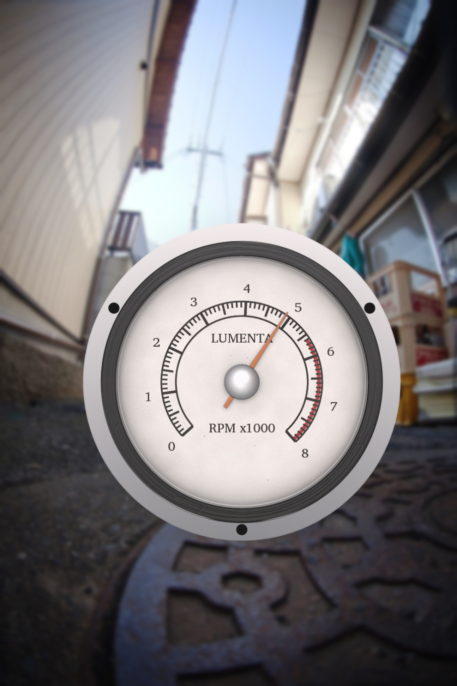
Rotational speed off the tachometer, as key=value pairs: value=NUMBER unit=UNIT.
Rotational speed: value=4900 unit=rpm
